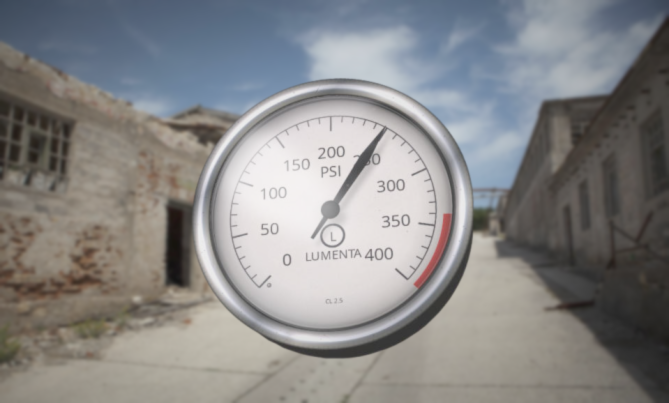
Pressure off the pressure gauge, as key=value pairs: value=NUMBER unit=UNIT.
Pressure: value=250 unit=psi
